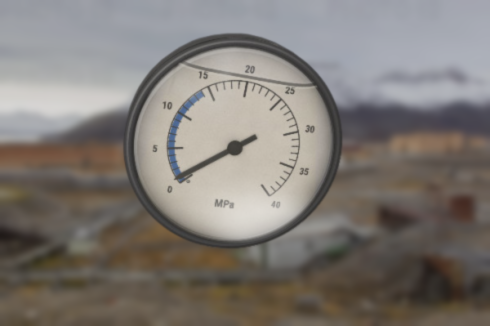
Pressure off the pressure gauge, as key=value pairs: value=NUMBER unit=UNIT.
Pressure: value=1 unit=MPa
